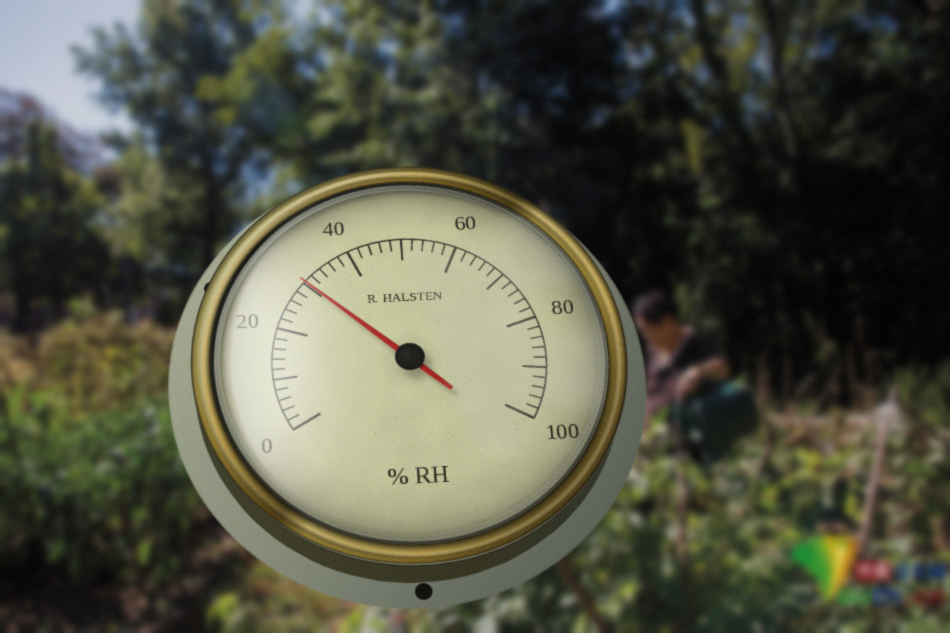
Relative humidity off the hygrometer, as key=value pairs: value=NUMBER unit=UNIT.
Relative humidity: value=30 unit=%
